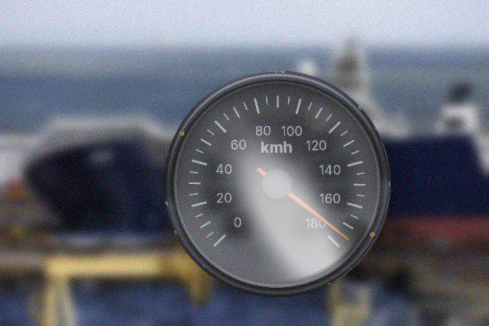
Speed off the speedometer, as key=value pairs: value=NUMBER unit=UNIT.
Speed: value=175 unit=km/h
